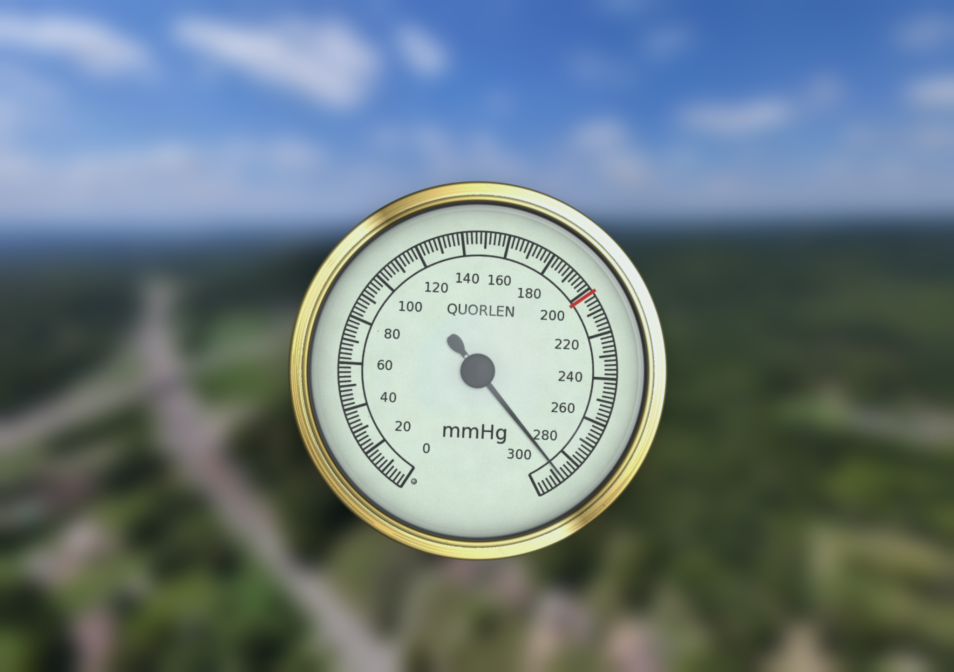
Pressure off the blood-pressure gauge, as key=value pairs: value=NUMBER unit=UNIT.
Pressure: value=288 unit=mmHg
